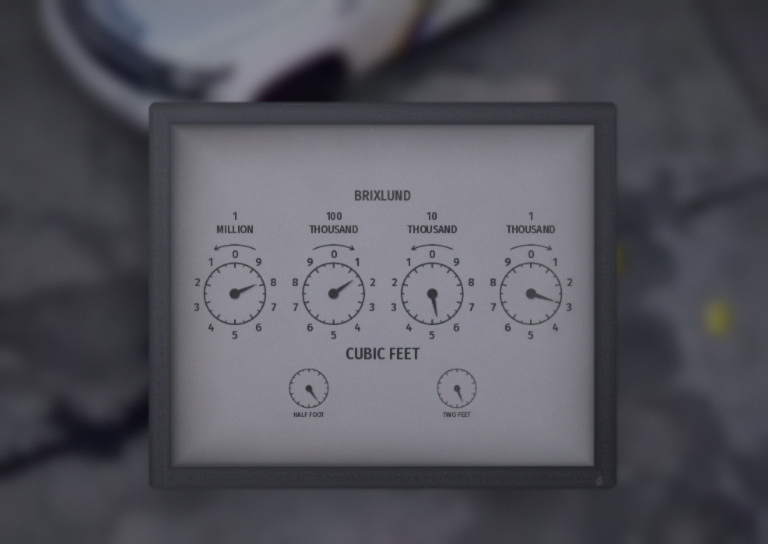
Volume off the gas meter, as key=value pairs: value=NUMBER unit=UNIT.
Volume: value=815300 unit=ft³
